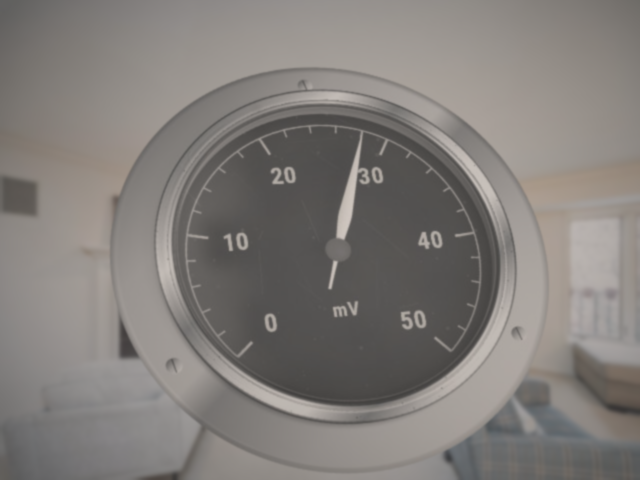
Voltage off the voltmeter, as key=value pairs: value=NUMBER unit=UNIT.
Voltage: value=28 unit=mV
